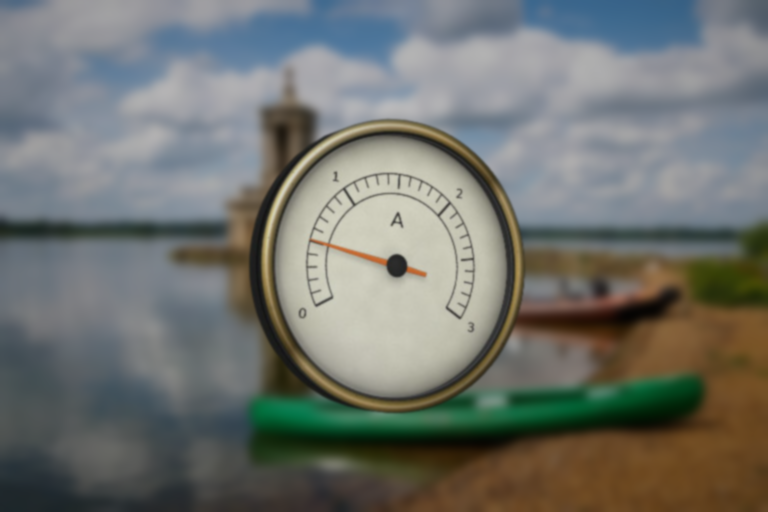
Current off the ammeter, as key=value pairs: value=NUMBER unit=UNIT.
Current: value=0.5 unit=A
